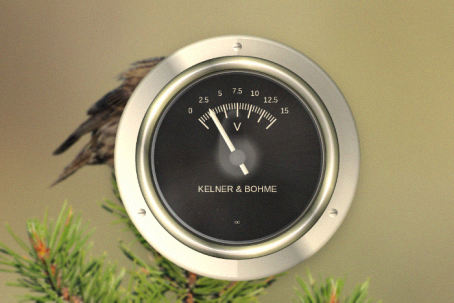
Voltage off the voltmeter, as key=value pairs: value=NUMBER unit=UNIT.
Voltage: value=2.5 unit=V
